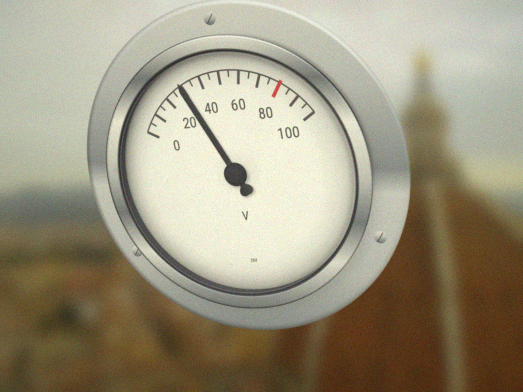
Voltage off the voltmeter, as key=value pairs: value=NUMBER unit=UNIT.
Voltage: value=30 unit=V
